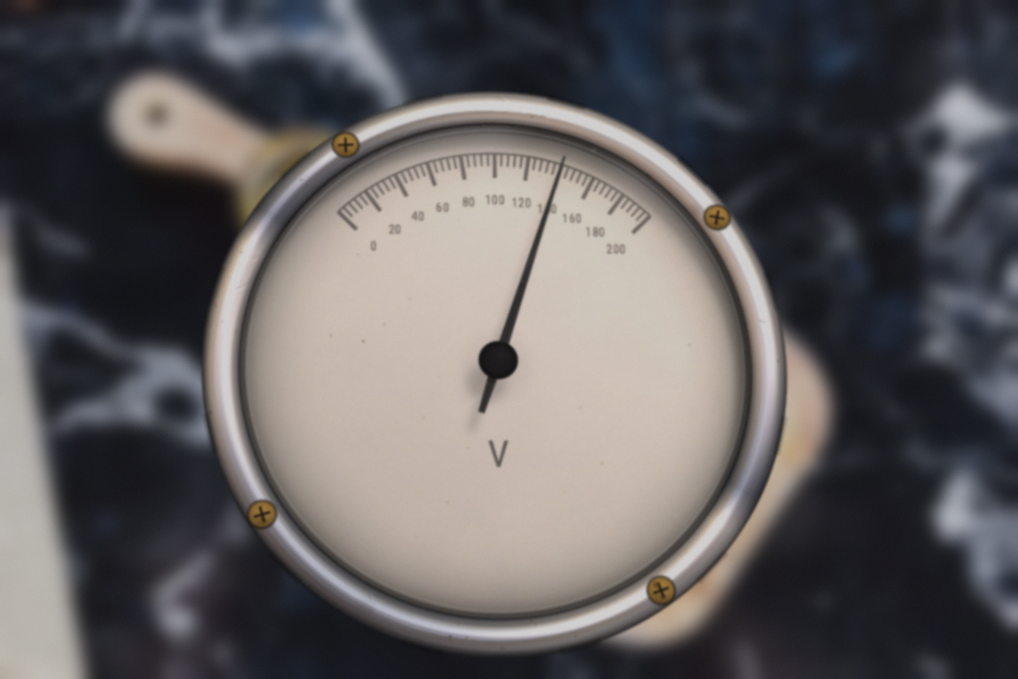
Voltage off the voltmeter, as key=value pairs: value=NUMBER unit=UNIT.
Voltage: value=140 unit=V
